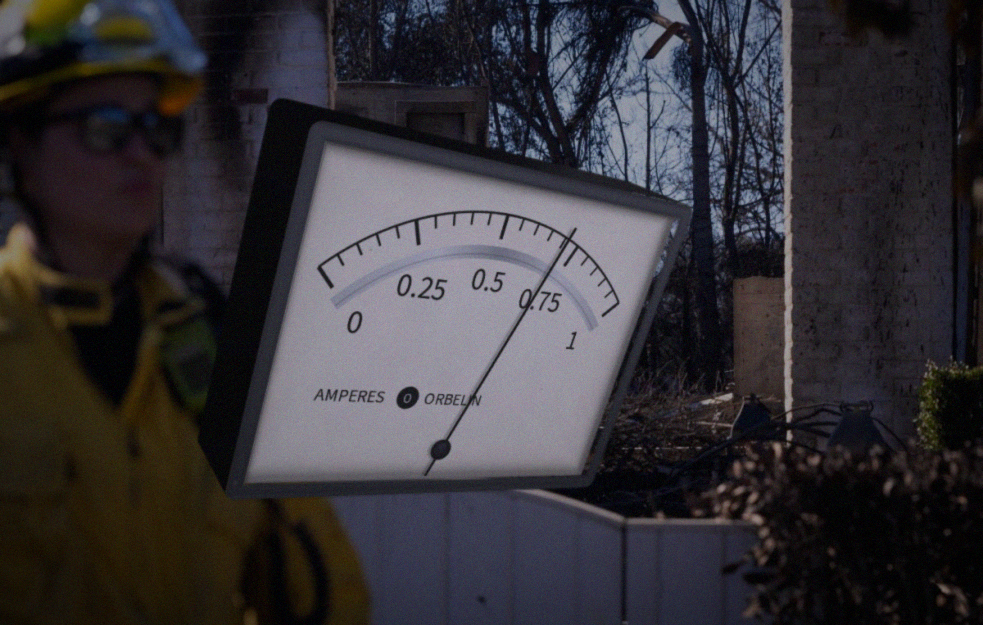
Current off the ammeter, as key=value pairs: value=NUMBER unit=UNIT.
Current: value=0.7 unit=A
